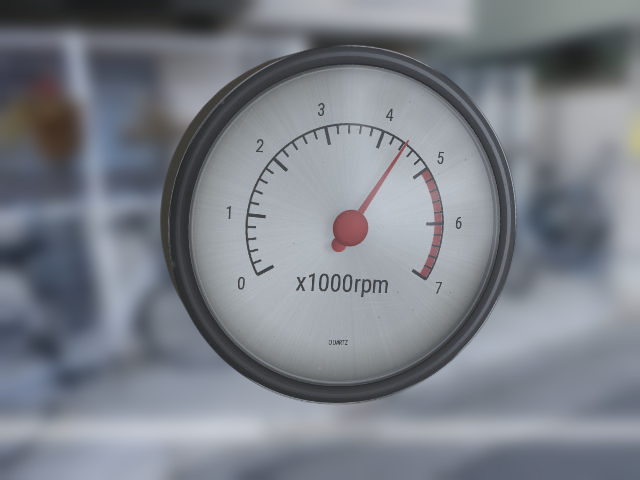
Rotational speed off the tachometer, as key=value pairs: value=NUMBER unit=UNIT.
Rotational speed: value=4400 unit=rpm
